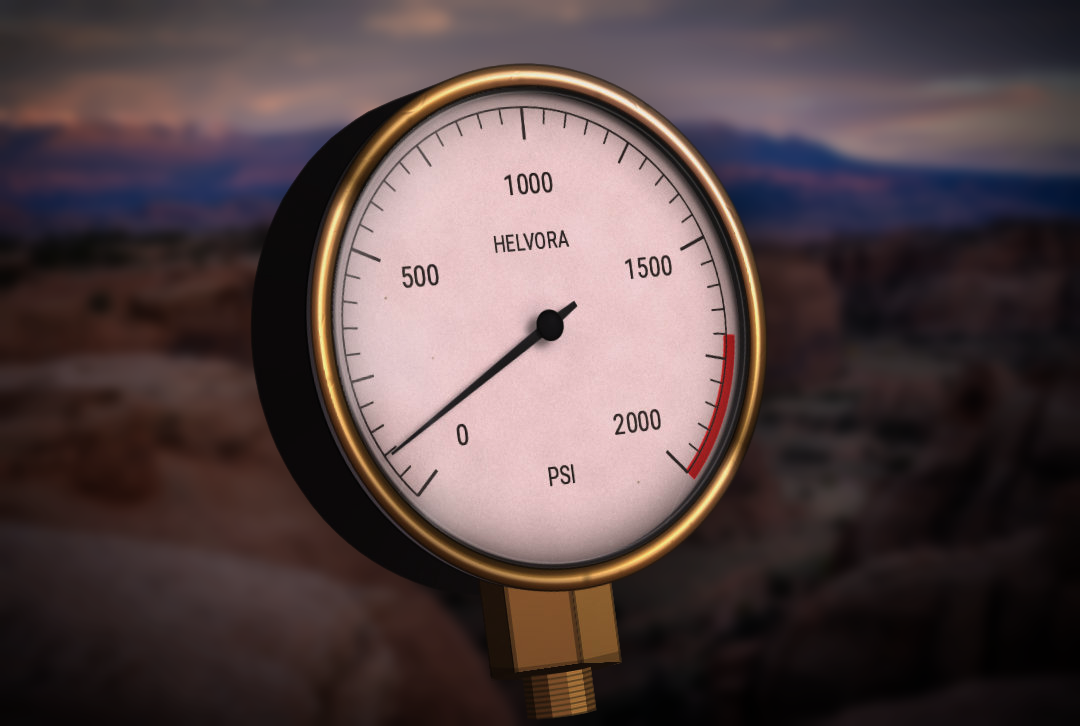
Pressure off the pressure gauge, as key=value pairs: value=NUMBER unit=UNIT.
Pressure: value=100 unit=psi
